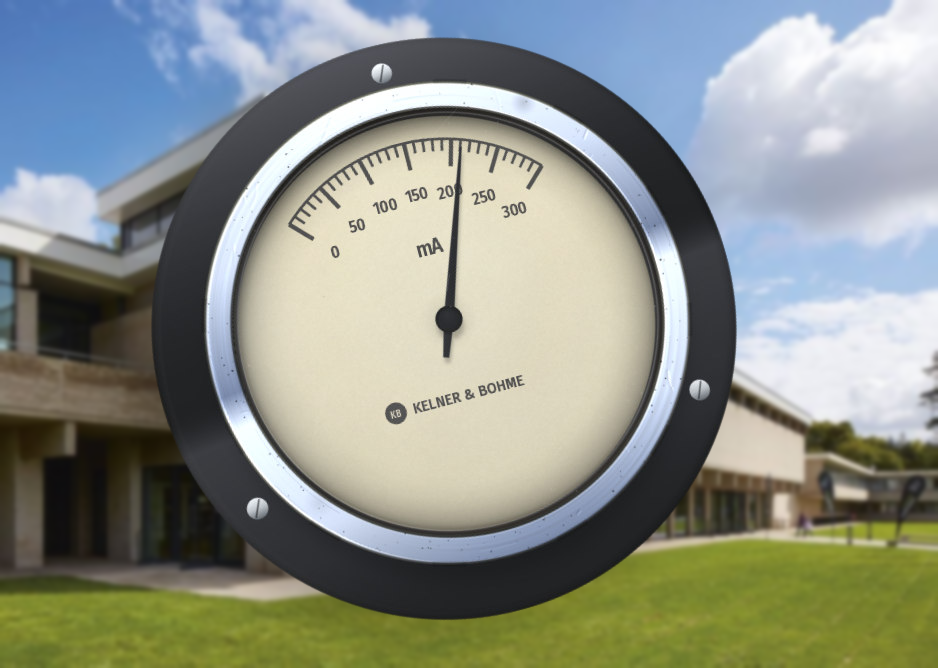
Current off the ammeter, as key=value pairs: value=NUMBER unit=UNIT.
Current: value=210 unit=mA
